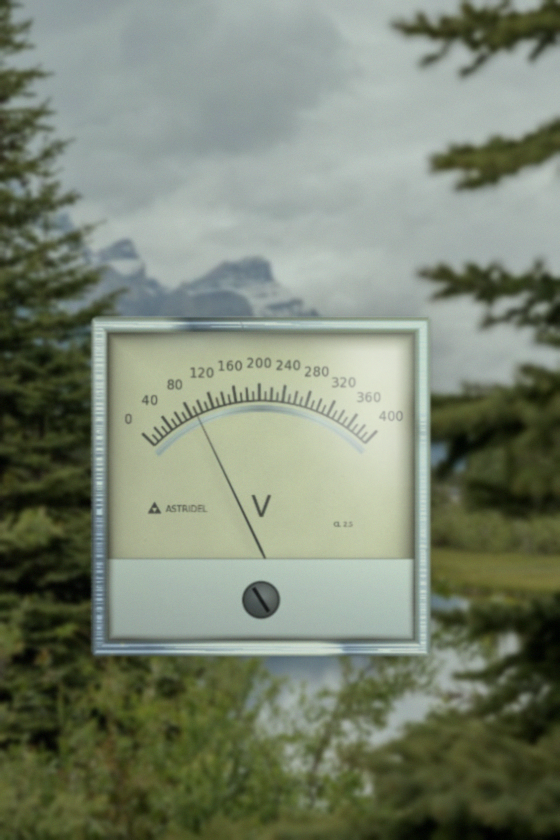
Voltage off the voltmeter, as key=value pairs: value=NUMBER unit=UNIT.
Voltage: value=90 unit=V
